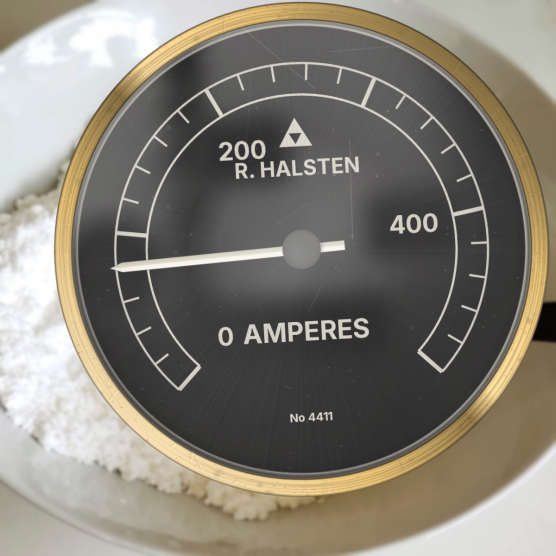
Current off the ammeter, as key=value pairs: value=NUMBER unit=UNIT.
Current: value=80 unit=A
